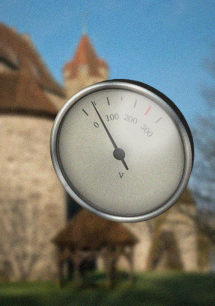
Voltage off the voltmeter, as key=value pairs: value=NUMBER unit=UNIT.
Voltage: value=50 unit=V
